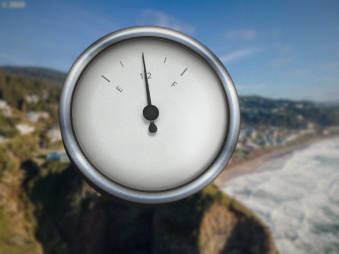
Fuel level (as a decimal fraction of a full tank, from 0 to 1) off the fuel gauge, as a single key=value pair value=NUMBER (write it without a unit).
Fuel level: value=0.5
